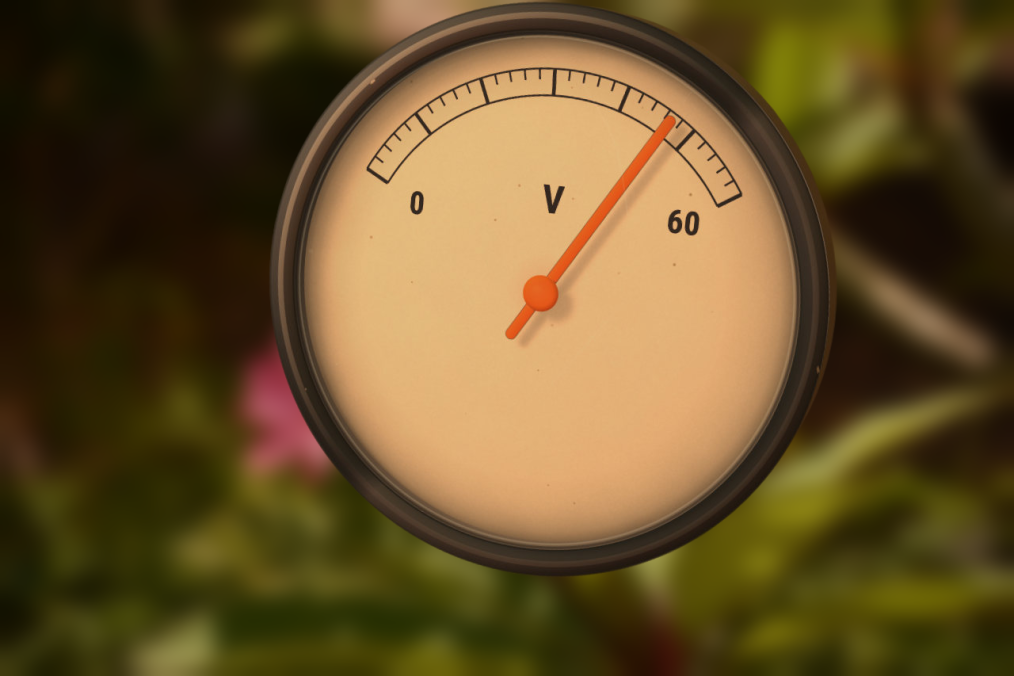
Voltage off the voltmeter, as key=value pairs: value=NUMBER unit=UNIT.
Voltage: value=47 unit=V
